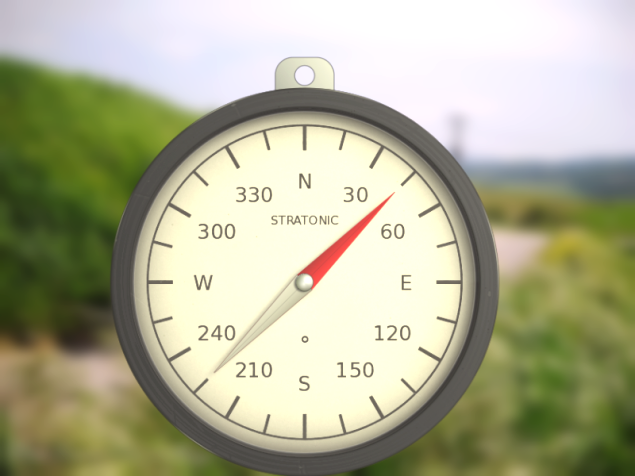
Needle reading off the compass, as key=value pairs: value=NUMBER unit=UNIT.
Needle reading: value=45 unit=°
